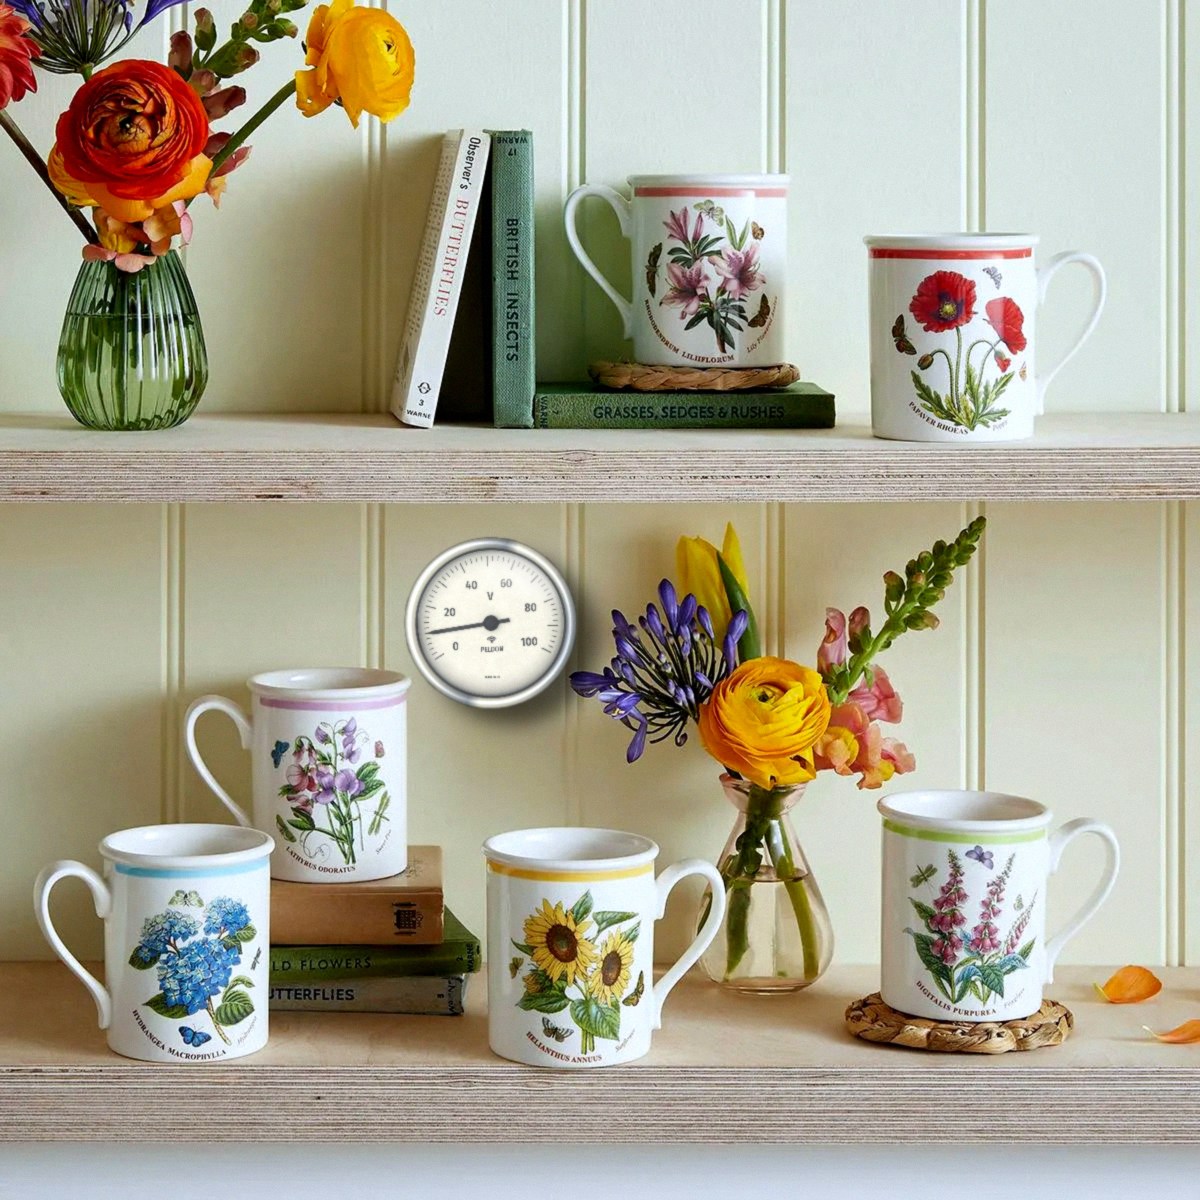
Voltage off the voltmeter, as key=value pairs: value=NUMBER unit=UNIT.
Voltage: value=10 unit=V
